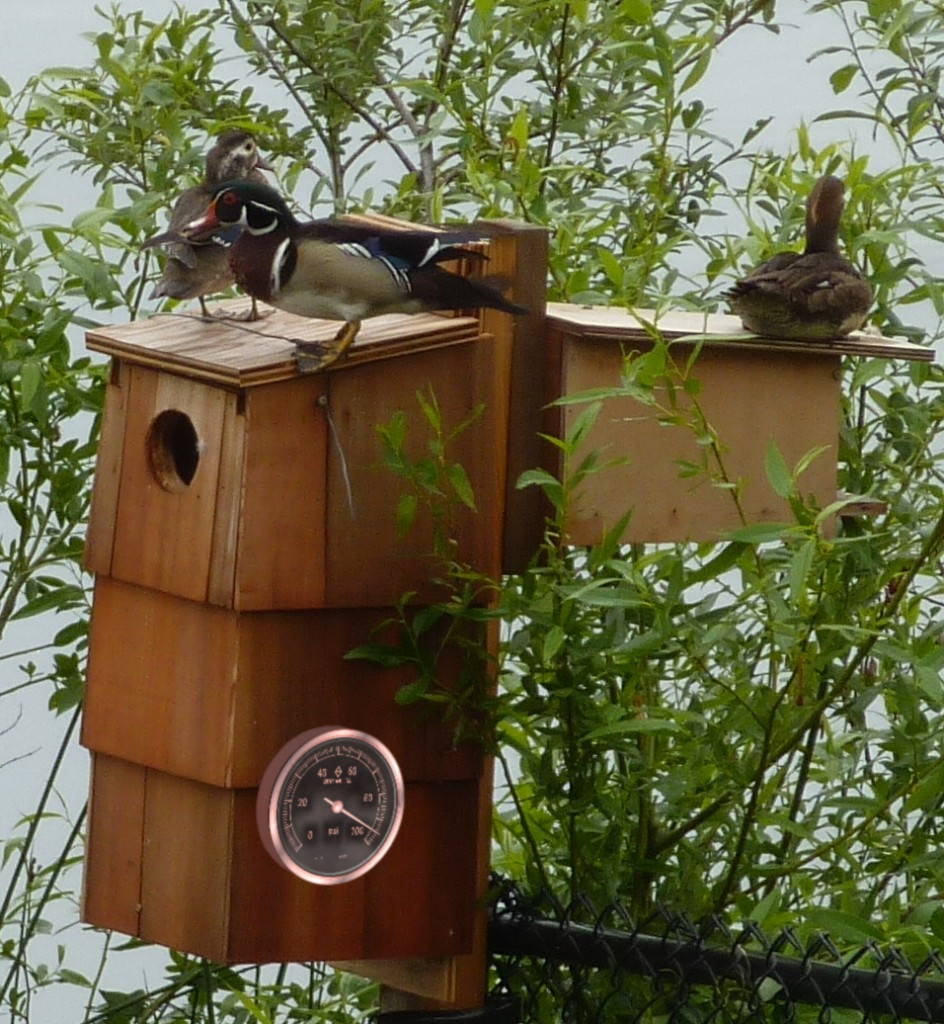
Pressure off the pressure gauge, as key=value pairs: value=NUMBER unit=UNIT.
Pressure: value=95 unit=psi
